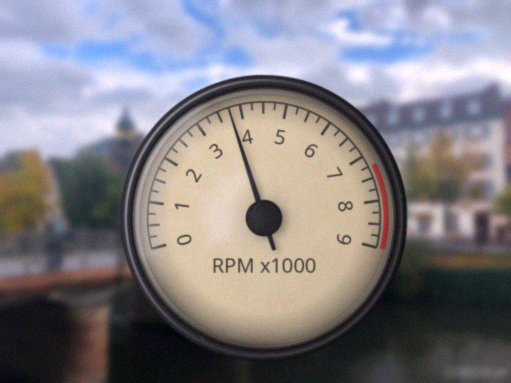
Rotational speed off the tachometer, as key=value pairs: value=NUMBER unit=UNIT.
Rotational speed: value=3750 unit=rpm
